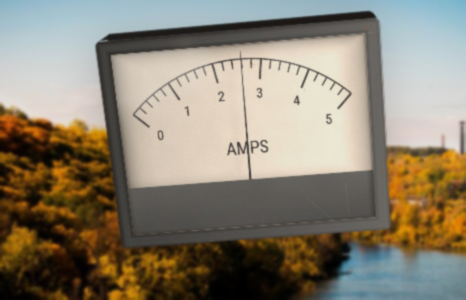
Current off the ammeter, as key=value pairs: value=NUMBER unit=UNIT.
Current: value=2.6 unit=A
